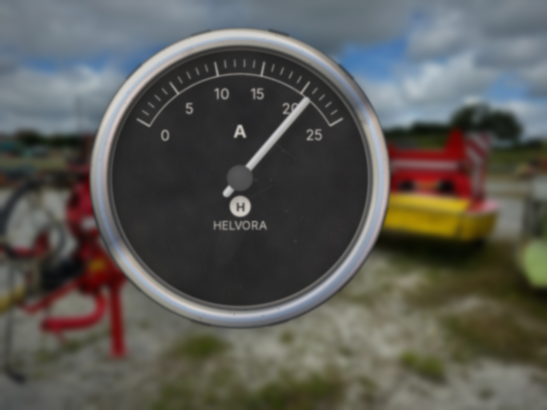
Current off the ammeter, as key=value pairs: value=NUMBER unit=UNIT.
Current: value=21 unit=A
